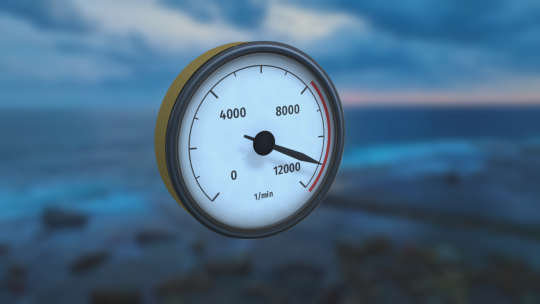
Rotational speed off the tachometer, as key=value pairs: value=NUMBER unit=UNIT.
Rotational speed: value=11000 unit=rpm
